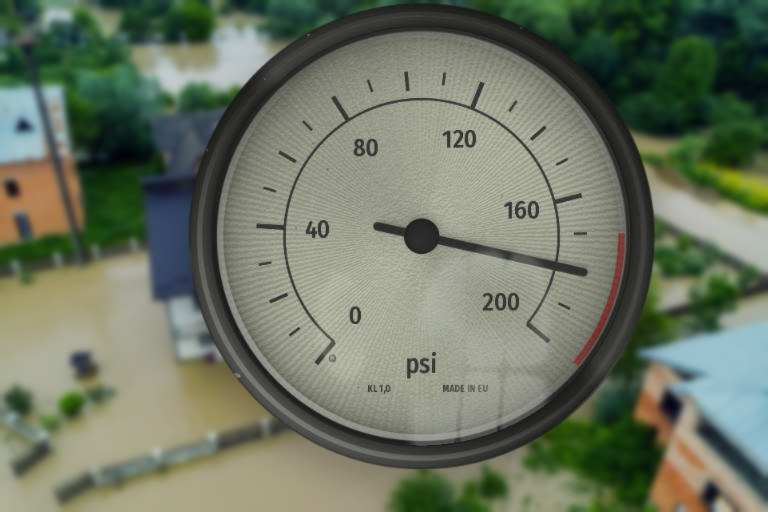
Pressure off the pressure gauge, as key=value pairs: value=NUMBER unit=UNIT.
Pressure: value=180 unit=psi
